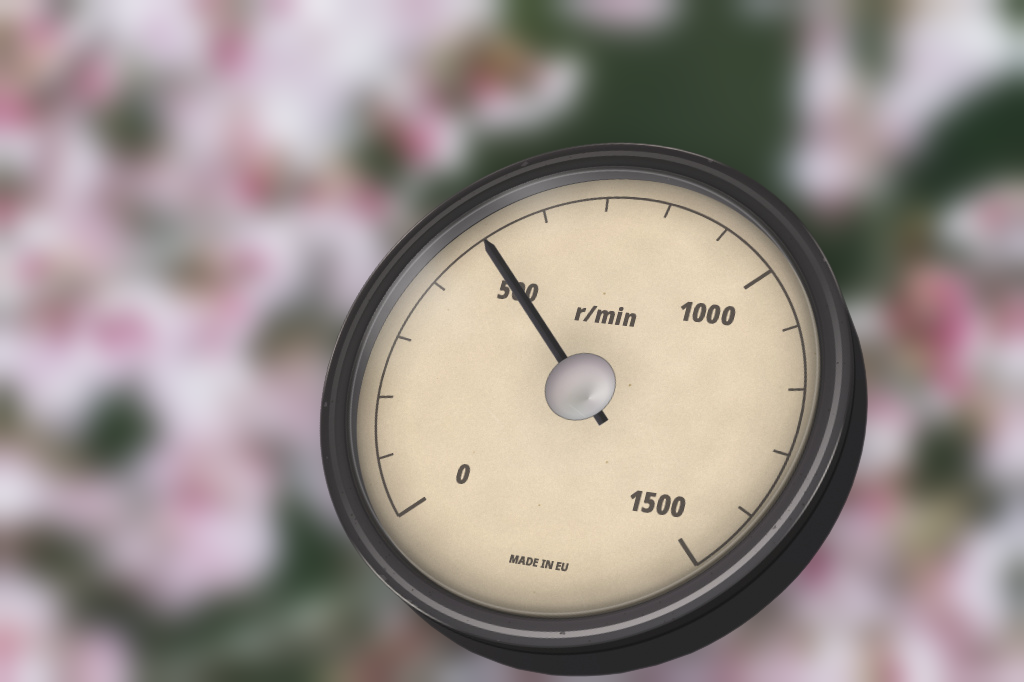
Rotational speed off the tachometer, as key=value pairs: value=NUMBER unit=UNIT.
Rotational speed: value=500 unit=rpm
